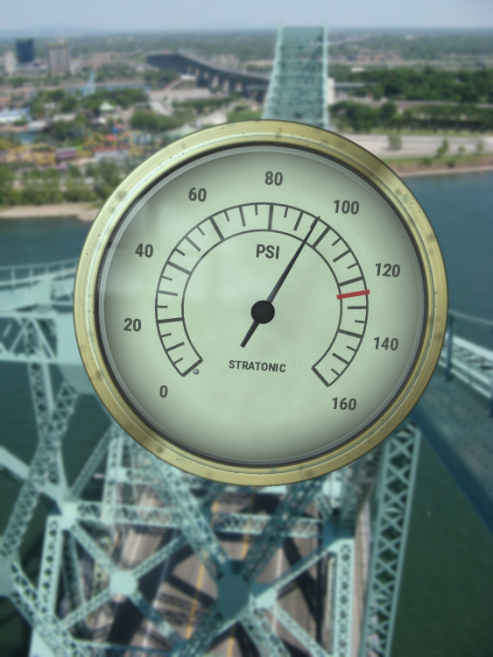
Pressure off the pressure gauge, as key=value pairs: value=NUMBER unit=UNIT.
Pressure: value=95 unit=psi
